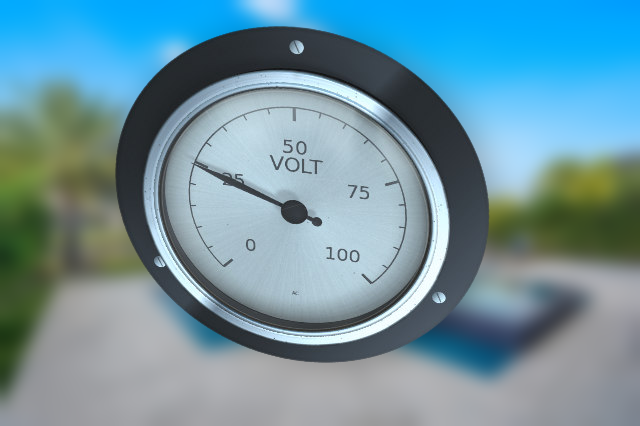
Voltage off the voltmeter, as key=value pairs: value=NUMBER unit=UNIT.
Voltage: value=25 unit=V
